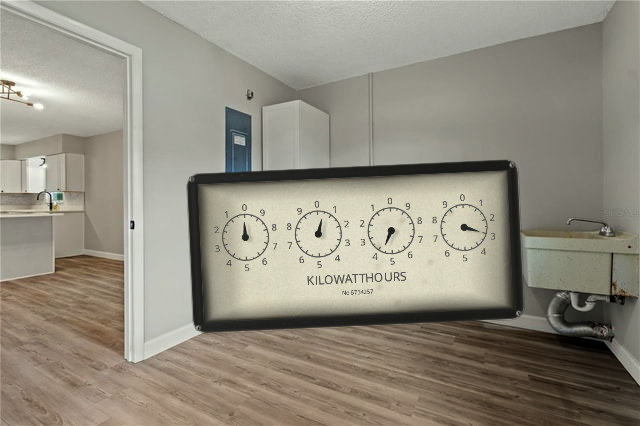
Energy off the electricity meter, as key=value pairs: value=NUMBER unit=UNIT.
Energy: value=43 unit=kWh
